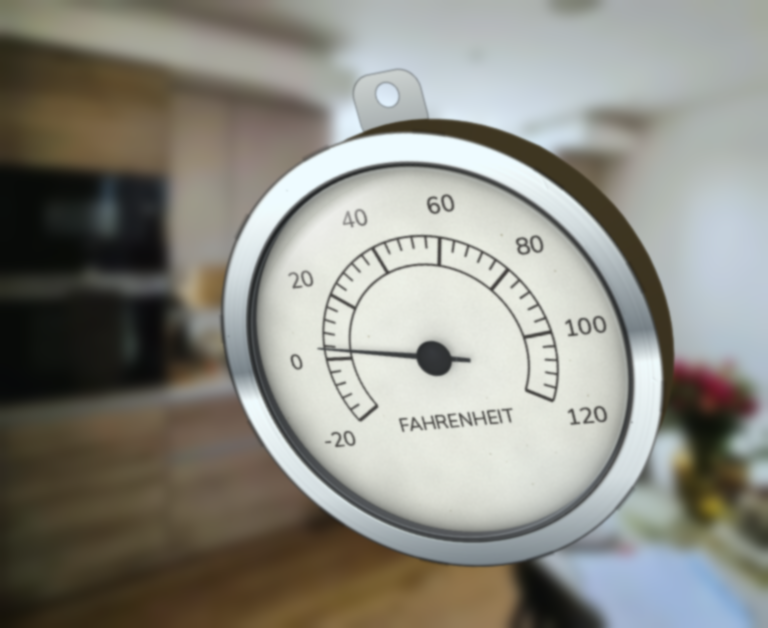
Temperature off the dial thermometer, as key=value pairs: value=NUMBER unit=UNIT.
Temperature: value=4 unit=°F
